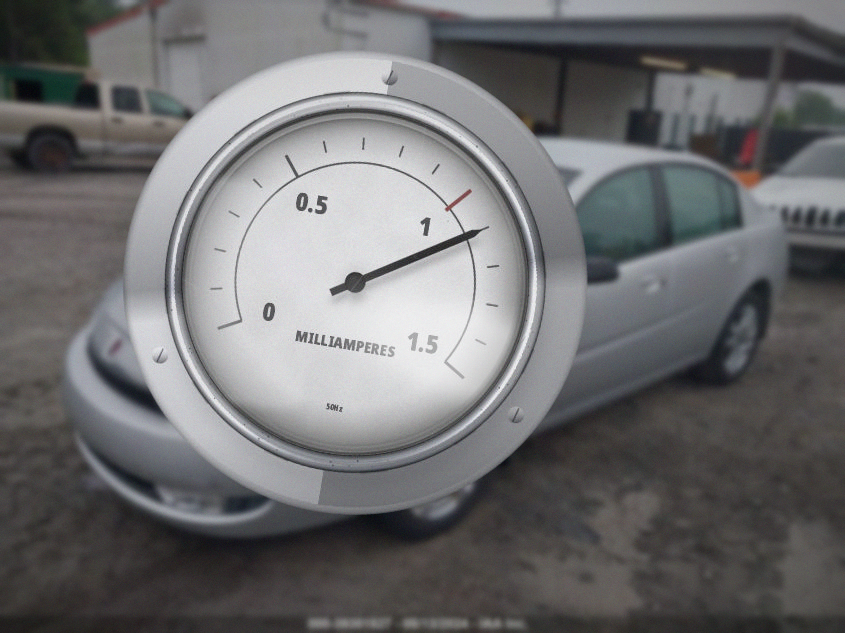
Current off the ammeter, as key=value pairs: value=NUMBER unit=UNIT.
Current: value=1.1 unit=mA
